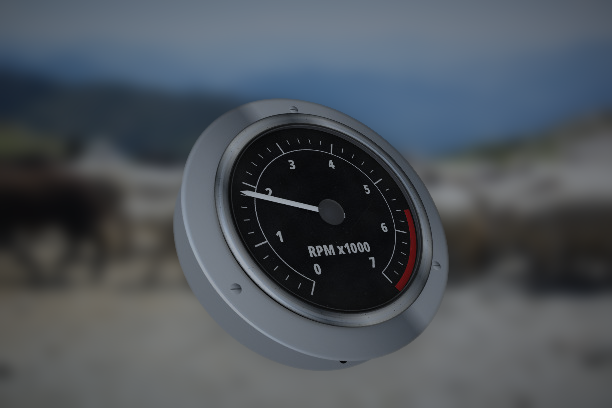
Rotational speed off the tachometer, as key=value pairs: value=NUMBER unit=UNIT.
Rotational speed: value=1800 unit=rpm
